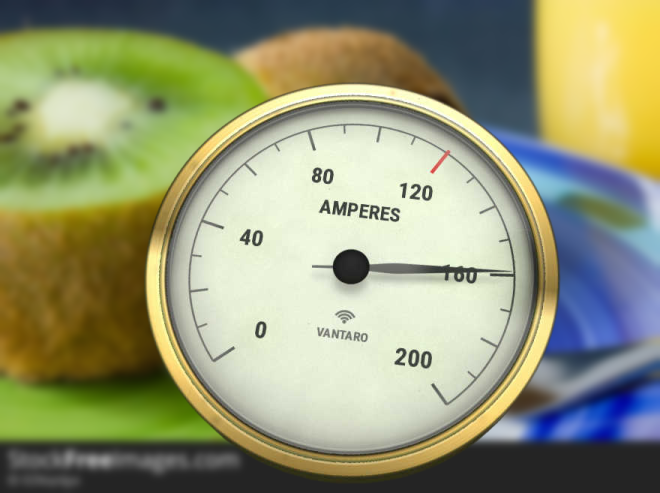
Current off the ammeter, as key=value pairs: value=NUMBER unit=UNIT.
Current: value=160 unit=A
